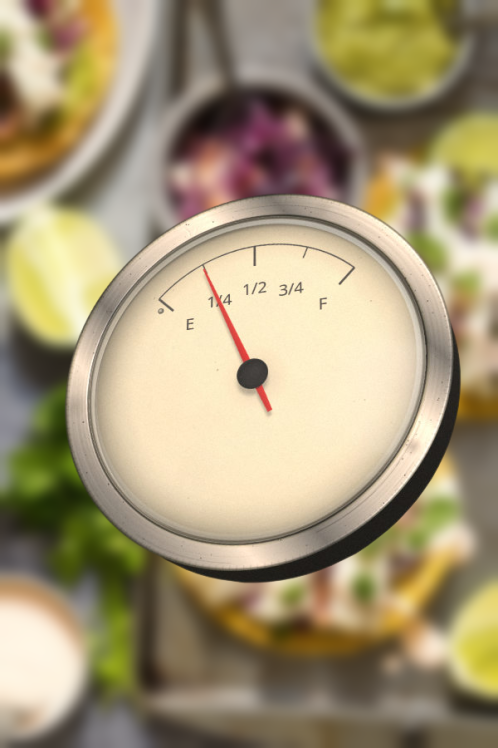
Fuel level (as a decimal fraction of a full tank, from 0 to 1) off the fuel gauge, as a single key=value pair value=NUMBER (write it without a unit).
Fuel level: value=0.25
